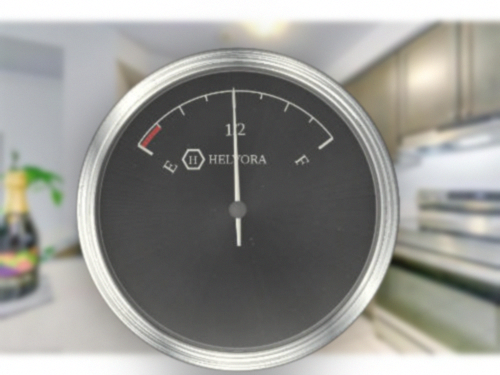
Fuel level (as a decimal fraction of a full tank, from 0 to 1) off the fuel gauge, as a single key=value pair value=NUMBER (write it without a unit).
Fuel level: value=0.5
